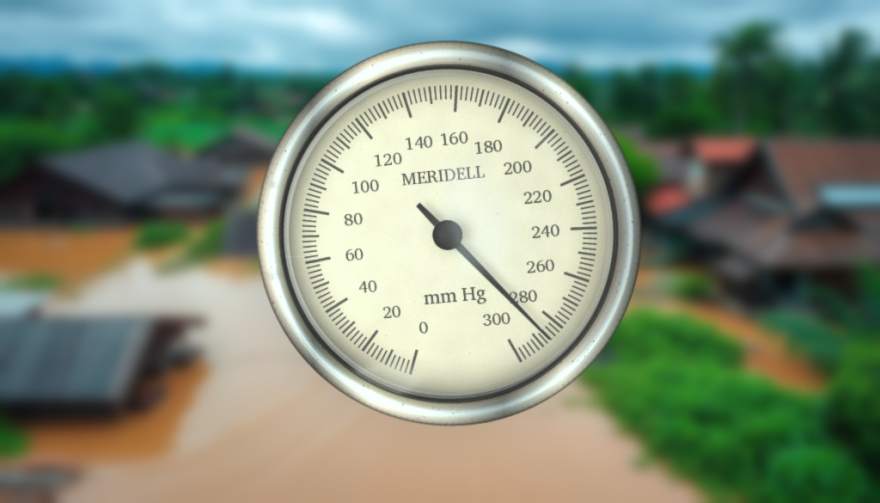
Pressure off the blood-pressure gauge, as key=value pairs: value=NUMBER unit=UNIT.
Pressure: value=286 unit=mmHg
